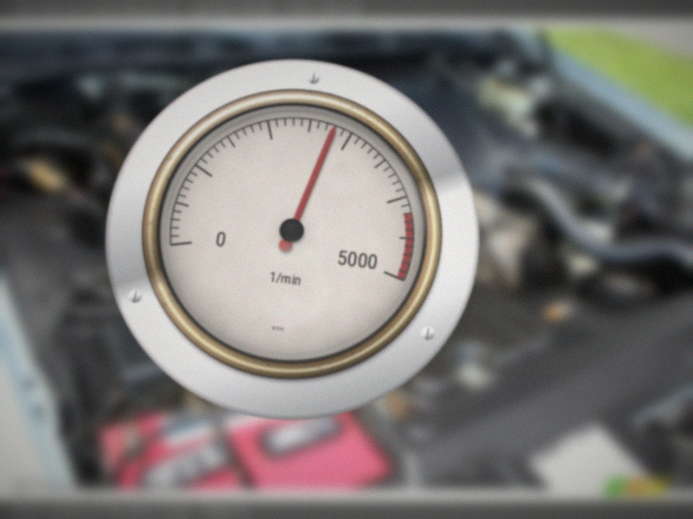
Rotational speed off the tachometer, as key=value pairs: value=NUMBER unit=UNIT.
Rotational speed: value=2800 unit=rpm
